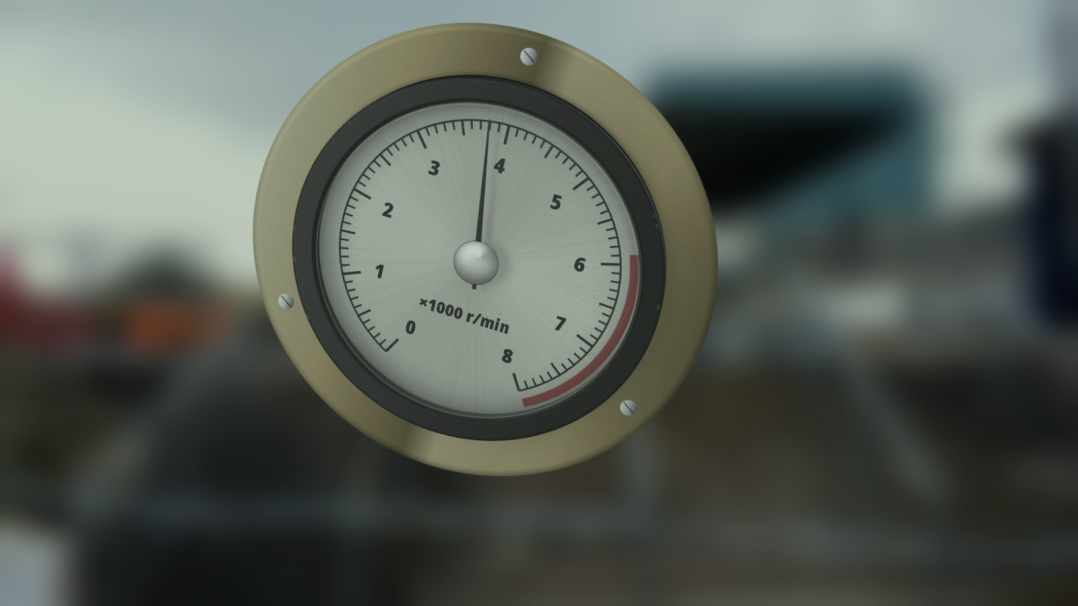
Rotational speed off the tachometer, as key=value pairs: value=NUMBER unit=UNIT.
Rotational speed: value=3800 unit=rpm
